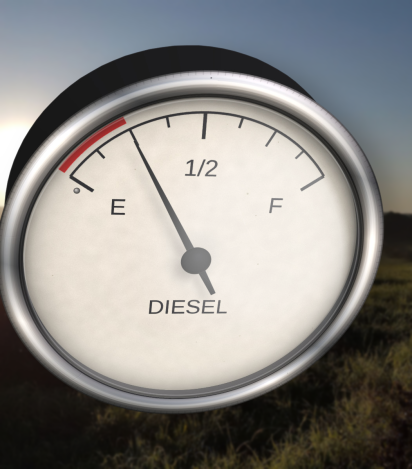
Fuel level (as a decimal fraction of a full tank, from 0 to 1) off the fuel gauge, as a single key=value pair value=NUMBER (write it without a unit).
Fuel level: value=0.25
